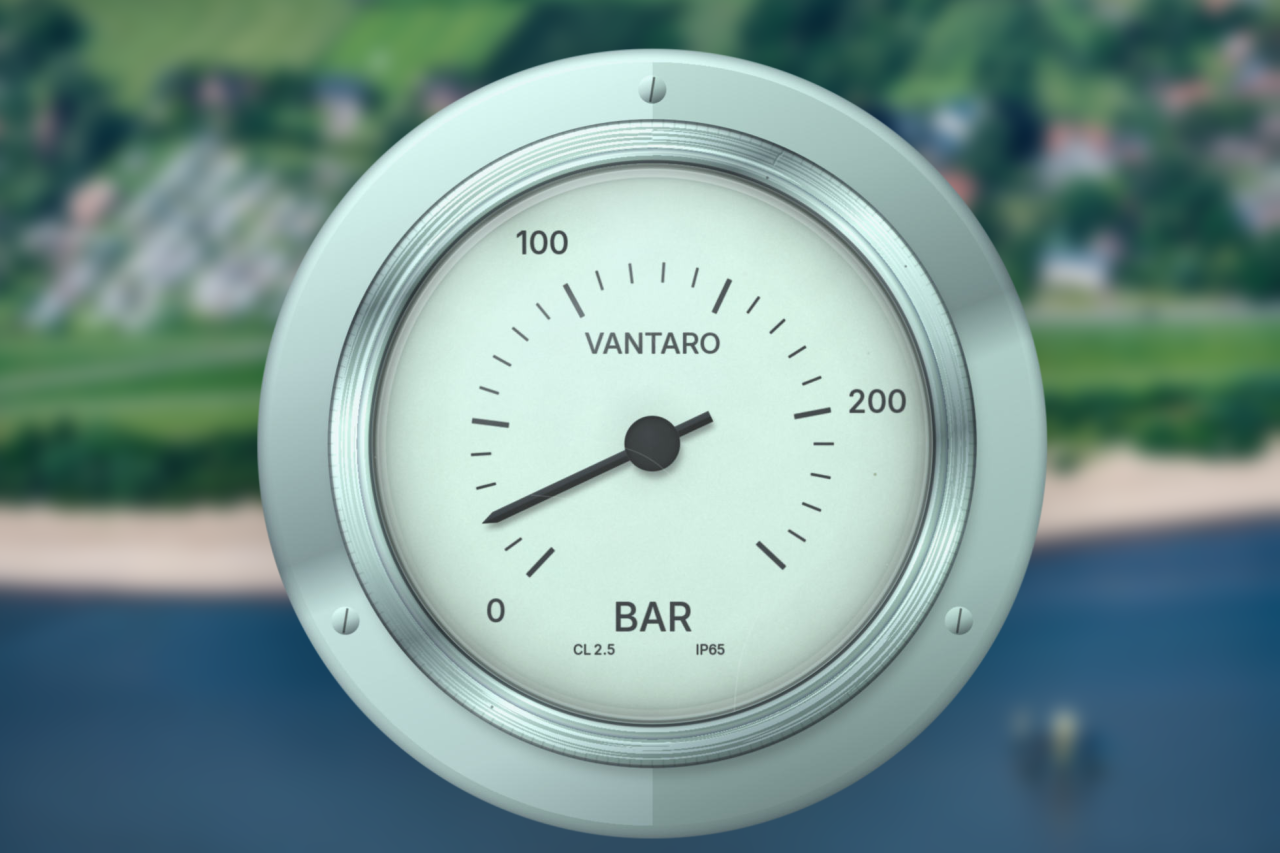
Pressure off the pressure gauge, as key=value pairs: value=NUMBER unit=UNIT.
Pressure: value=20 unit=bar
